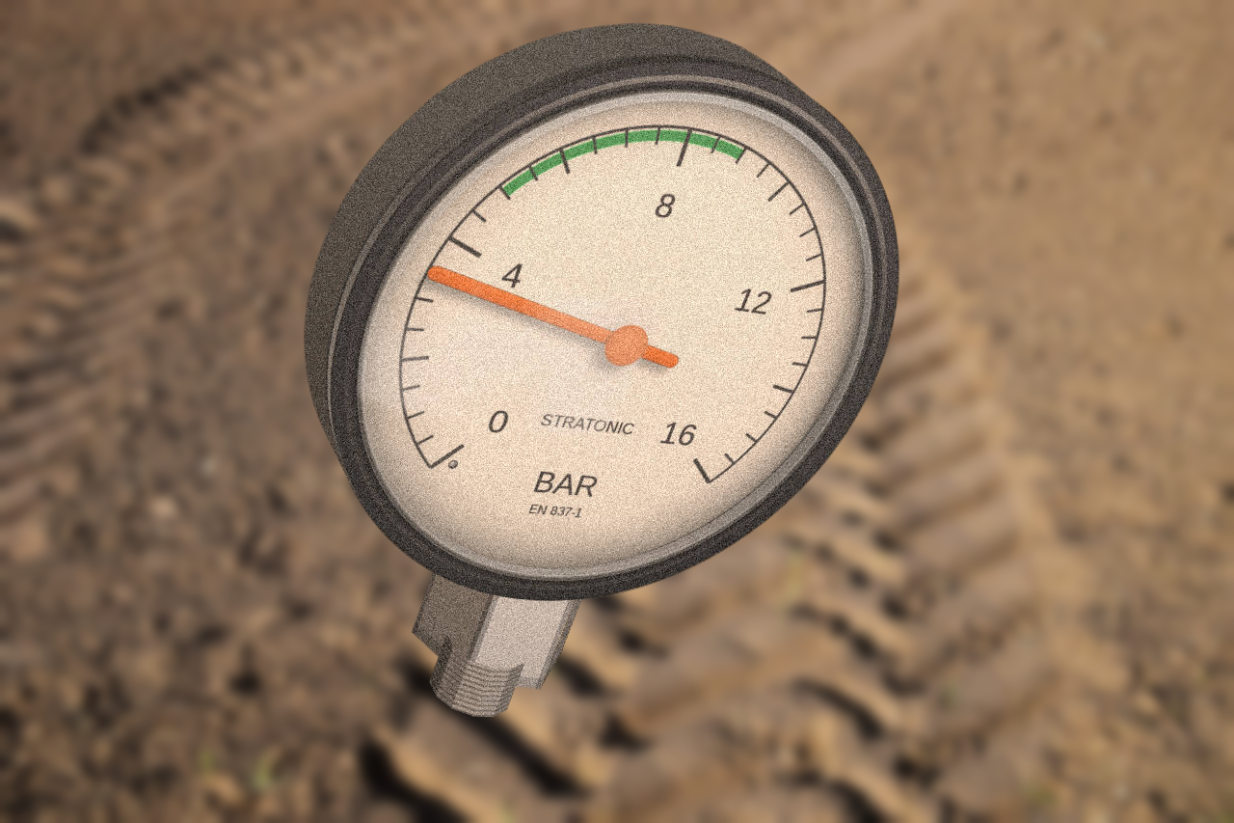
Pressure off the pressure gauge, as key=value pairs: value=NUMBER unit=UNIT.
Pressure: value=3.5 unit=bar
